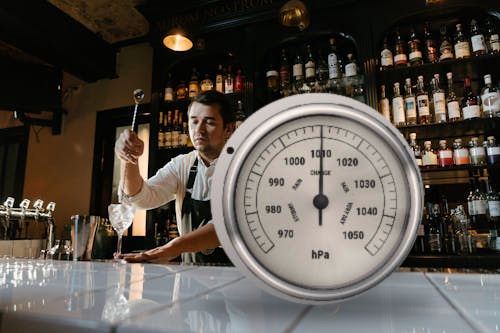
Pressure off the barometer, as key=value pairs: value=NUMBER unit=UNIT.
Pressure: value=1010 unit=hPa
